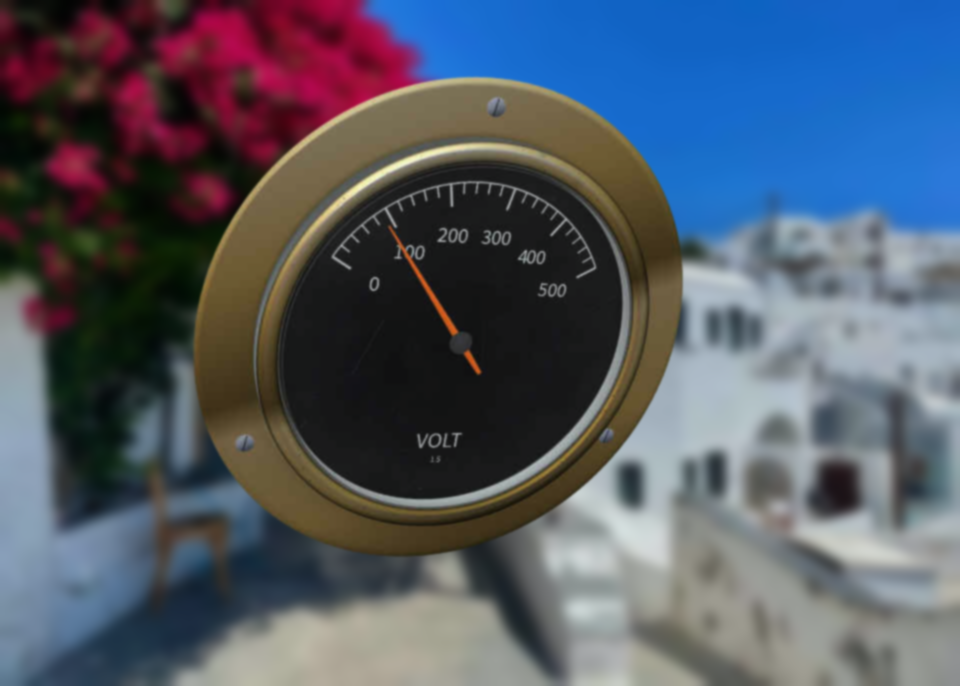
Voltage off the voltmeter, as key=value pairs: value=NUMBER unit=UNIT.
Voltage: value=90 unit=V
